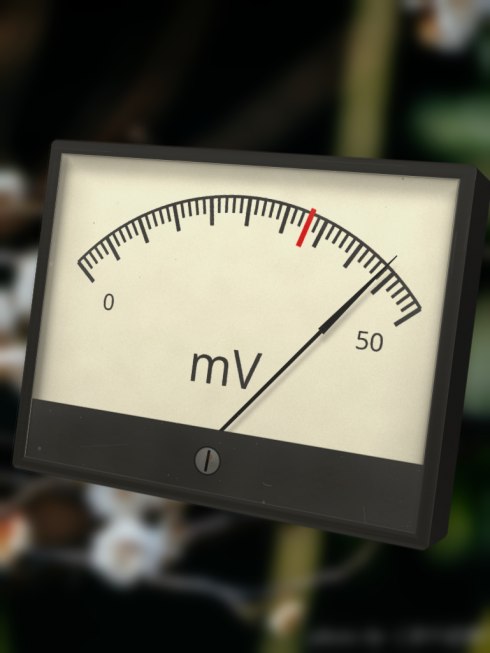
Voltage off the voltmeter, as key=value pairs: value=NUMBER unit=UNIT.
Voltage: value=44 unit=mV
